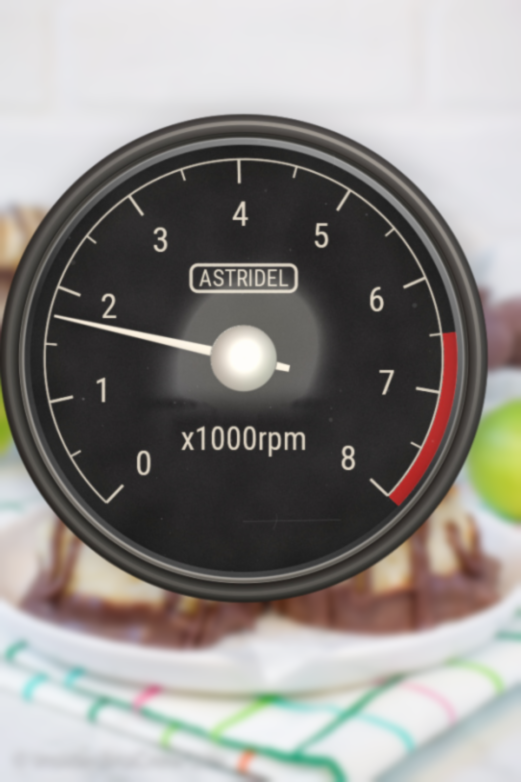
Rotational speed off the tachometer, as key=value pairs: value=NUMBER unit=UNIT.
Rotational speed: value=1750 unit=rpm
